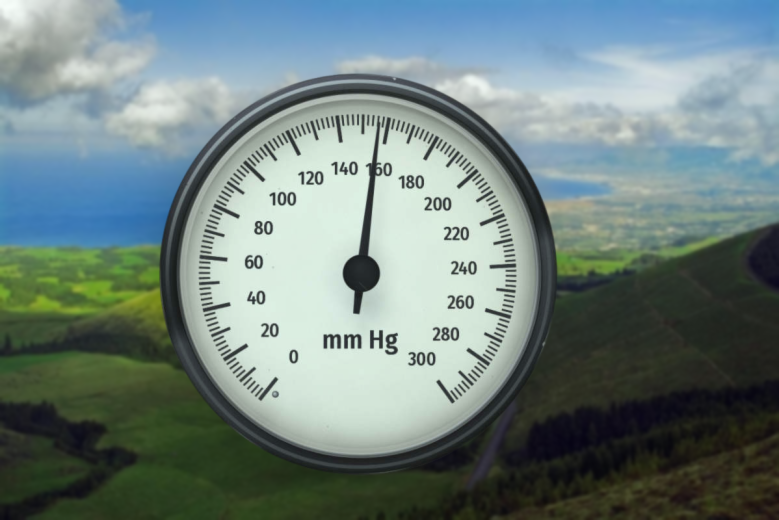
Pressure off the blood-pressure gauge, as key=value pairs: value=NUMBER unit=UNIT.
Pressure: value=156 unit=mmHg
